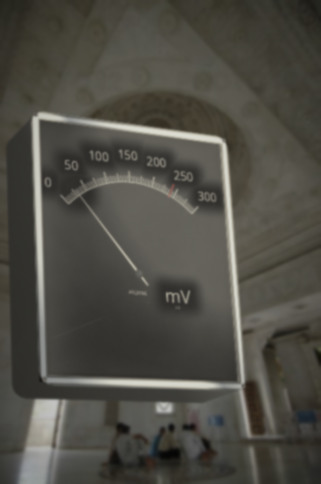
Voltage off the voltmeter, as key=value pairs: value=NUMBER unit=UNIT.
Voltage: value=25 unit=mV
